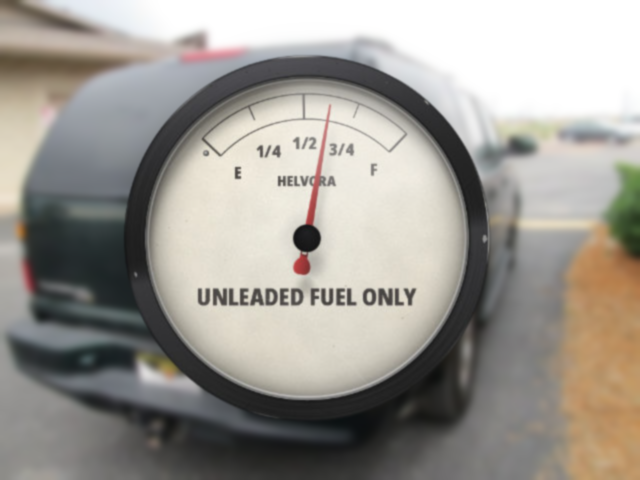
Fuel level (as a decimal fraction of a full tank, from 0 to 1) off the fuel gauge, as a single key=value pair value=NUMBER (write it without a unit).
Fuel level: value=0.625
